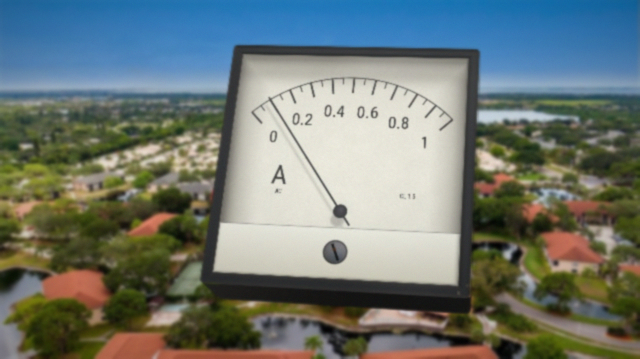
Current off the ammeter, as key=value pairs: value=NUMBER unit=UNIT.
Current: value=0.1 unit=A
